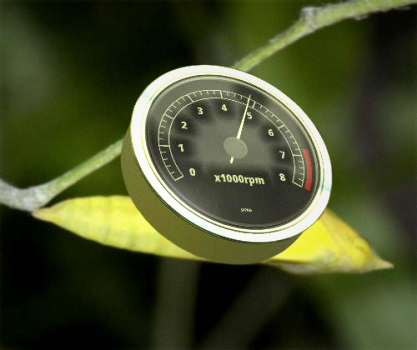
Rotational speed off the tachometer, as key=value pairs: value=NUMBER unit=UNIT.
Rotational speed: value=4800 unit=rpm
